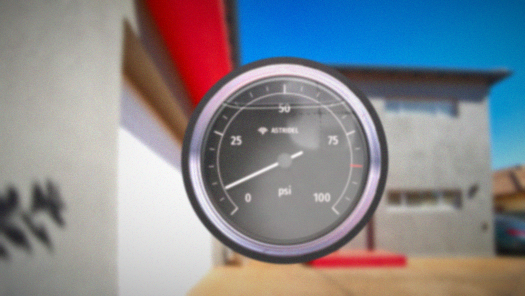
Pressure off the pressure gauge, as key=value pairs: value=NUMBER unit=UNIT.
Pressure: value=7.5 unit=psi
